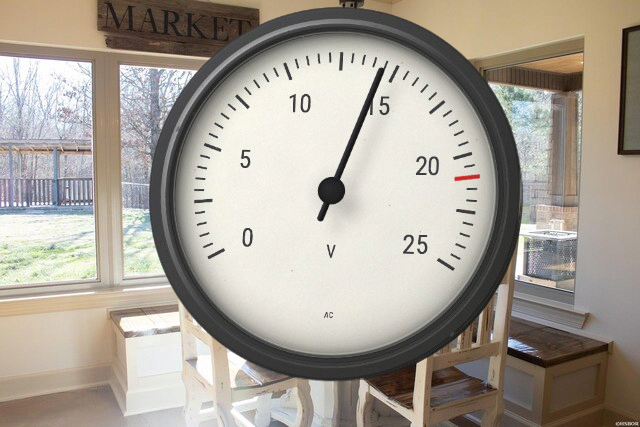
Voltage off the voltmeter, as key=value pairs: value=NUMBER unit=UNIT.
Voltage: value=14.5 unit=V
